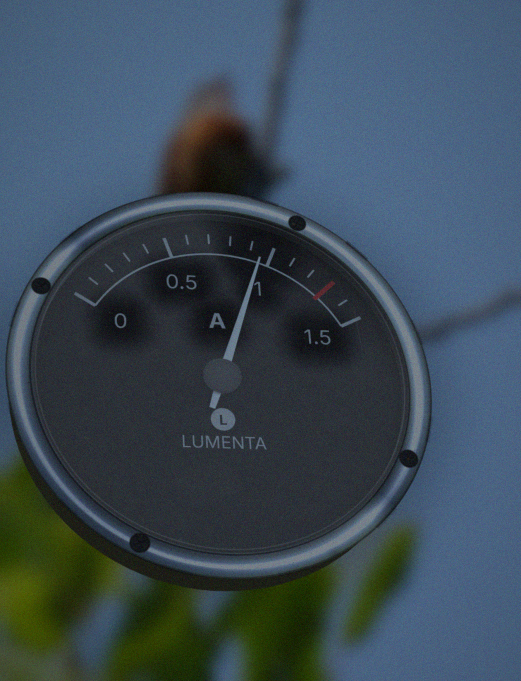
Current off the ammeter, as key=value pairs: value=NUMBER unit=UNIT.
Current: value=0.95 unit=A
